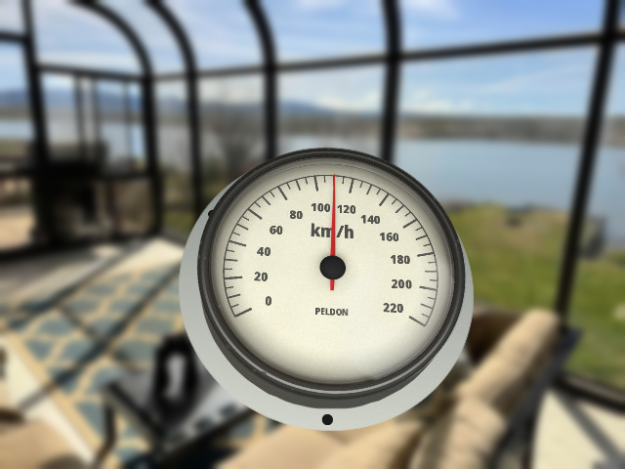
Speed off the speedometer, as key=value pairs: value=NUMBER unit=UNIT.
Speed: value=110 unit=km/h
